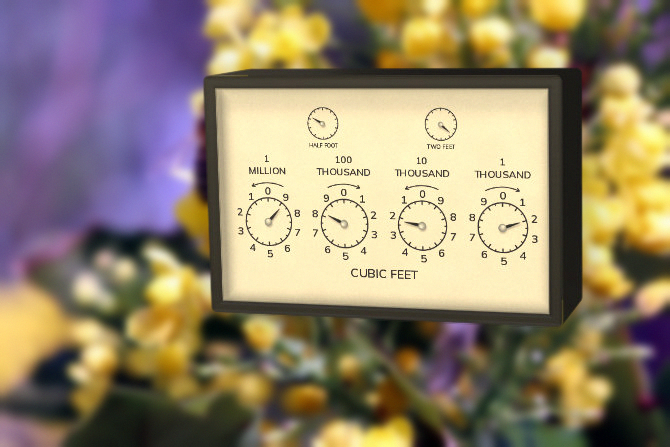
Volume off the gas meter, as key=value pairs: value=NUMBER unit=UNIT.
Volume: value=882200 unit=ft³
